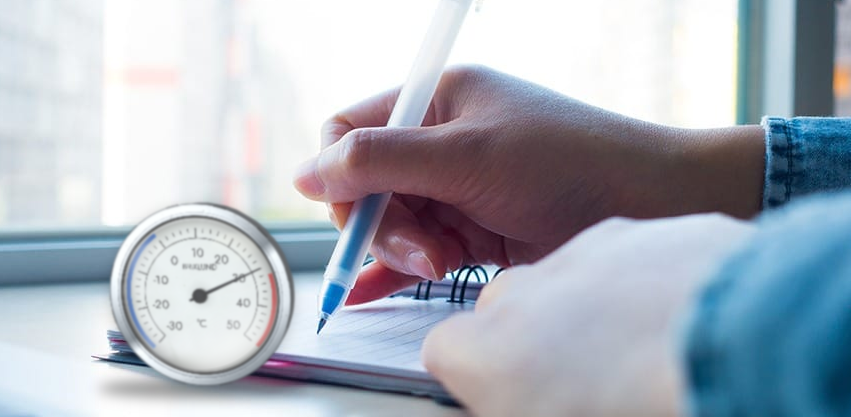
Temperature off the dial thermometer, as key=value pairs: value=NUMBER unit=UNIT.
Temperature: value=30 unit=°C
